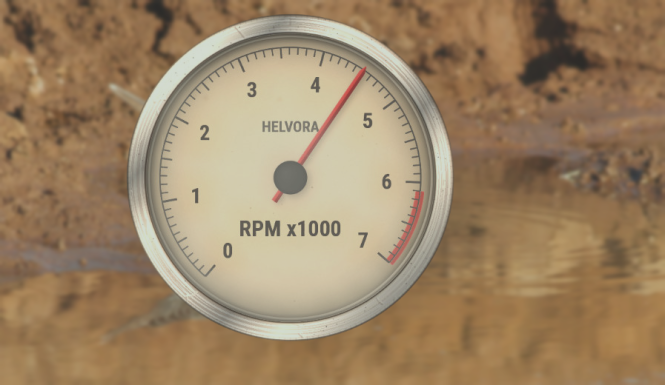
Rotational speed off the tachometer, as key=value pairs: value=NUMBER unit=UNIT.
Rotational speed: value=4500 unit=rpm
